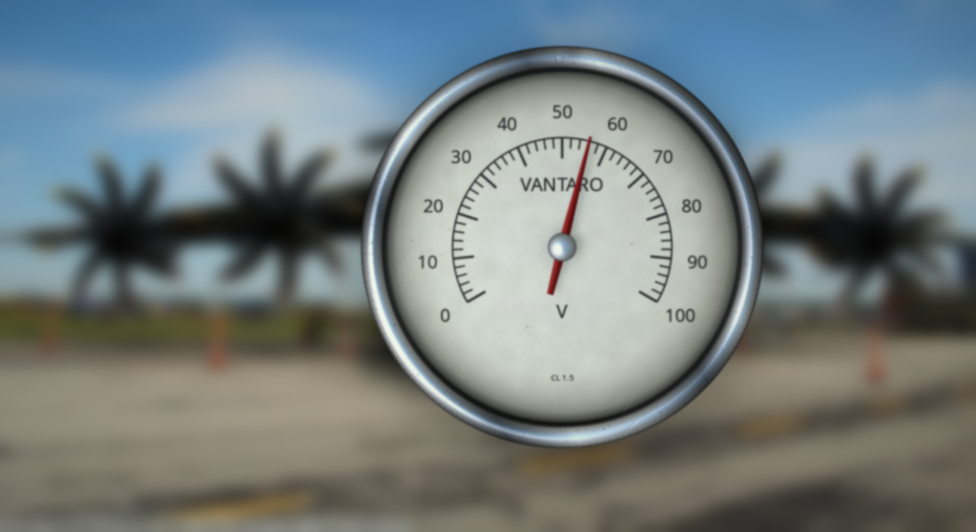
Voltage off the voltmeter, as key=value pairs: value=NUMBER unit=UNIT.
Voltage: value=56 unit=V
